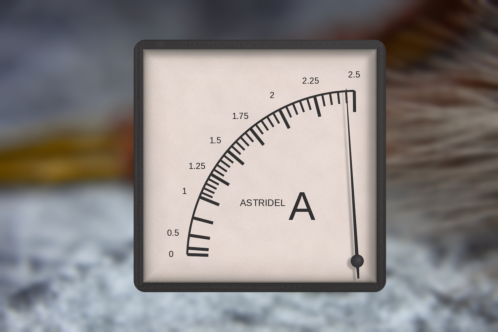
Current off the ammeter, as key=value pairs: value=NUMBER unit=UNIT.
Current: value=2.45 unit=A
